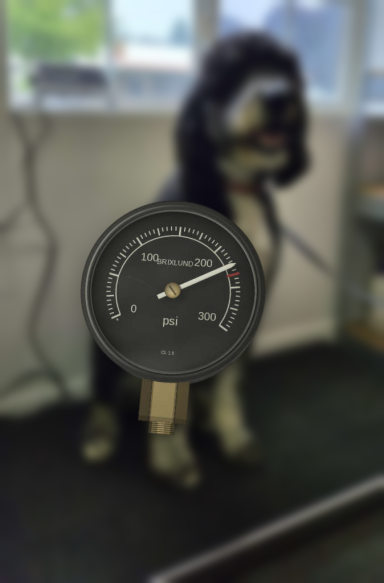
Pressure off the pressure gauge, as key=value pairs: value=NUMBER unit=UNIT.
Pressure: value=225 unit=psi
